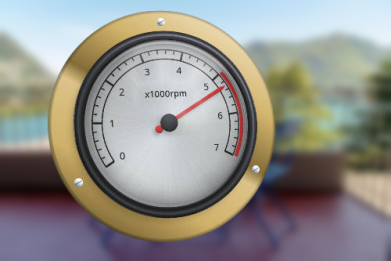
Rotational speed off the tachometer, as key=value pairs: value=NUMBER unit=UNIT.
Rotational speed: value=5300 unit=rpm
